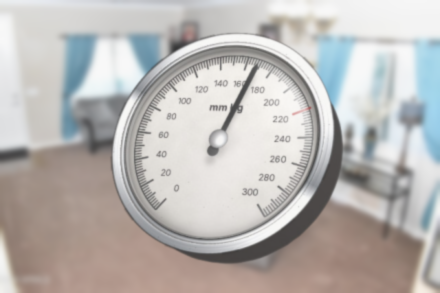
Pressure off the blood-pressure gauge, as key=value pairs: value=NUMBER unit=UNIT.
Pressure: value=170 unit=mmHg
